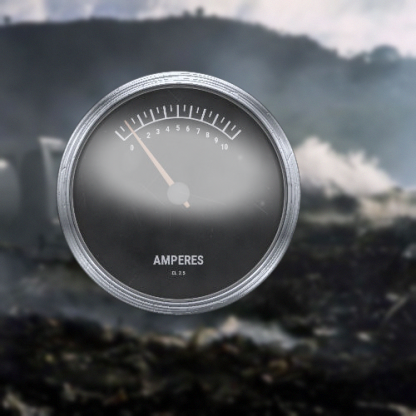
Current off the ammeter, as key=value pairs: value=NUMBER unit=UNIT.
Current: value=1 unit=A
